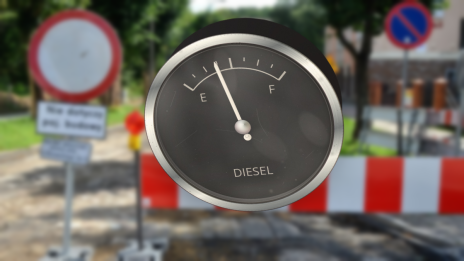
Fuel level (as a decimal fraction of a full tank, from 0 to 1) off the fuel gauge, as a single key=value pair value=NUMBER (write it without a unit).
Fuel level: value=0.375
